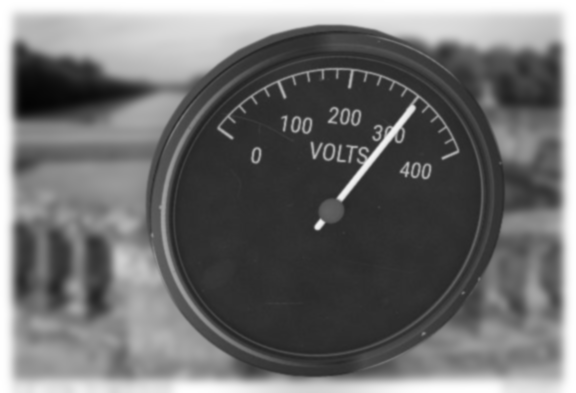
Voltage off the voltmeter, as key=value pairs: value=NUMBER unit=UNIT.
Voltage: value=300 unit=V
